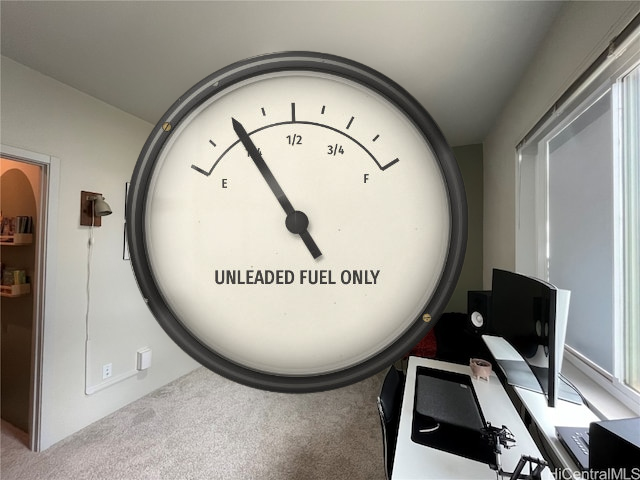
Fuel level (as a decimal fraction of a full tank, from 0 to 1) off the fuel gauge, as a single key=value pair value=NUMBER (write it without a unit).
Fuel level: value=0.25
